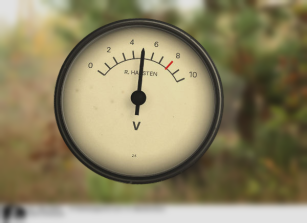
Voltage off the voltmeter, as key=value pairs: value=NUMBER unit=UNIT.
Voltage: value=5 unit=V
